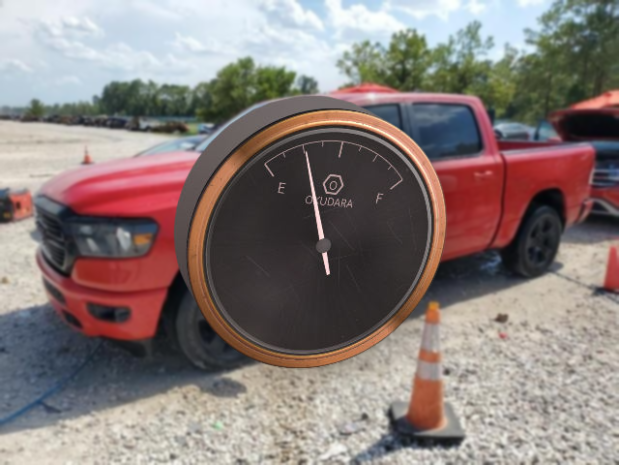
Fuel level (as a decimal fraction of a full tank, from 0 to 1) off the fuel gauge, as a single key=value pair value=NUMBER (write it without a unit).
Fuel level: value=0.25
